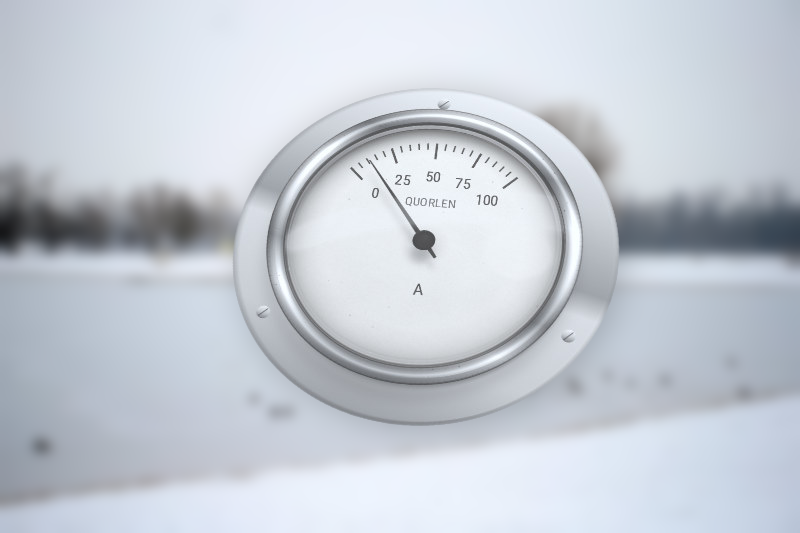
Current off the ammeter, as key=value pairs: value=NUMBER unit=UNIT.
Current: value=10 unit=A
